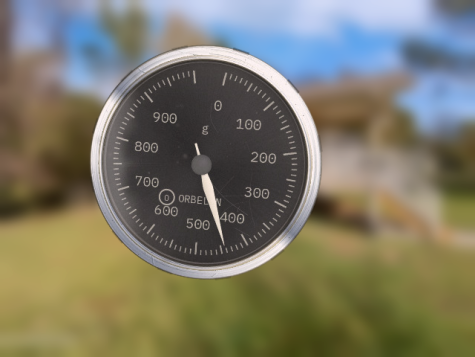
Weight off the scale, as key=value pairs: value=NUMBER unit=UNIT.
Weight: value=440 unit=g
